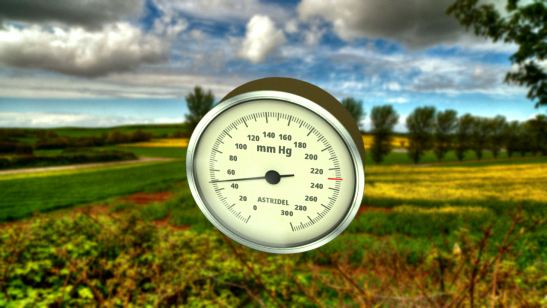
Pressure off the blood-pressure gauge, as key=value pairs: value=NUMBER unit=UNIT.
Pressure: value=50 unit=mmHg
